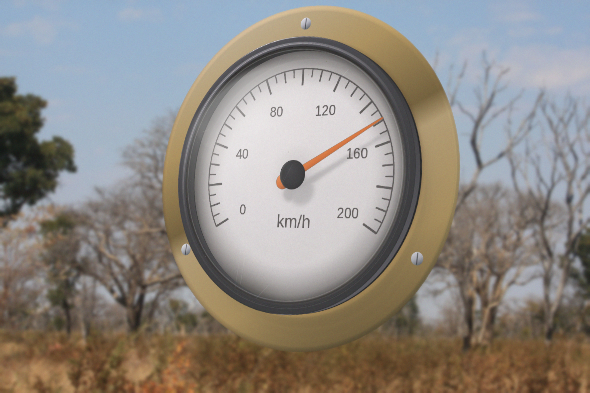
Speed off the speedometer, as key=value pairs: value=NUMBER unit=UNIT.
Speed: value=150 unit=km/h
